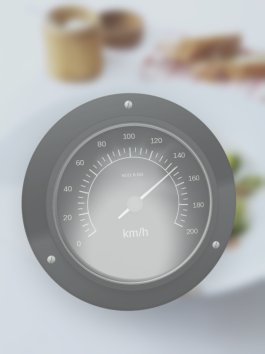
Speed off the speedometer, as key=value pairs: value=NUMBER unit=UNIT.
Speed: value=145 unit=km/h
